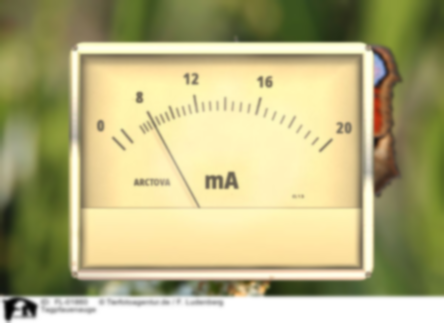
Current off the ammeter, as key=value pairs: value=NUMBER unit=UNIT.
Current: value=8 unit=mA
